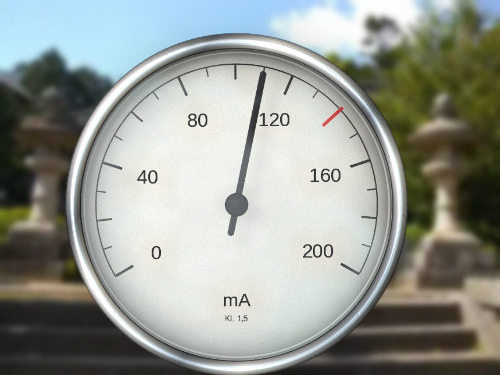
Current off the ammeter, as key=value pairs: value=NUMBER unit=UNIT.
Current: value=110 unit=mA
